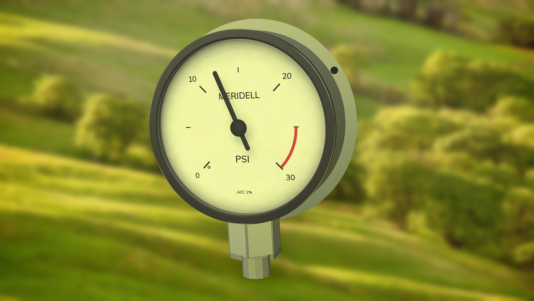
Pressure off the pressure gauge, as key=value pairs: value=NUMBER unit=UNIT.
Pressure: value=12.5 unit=psi
